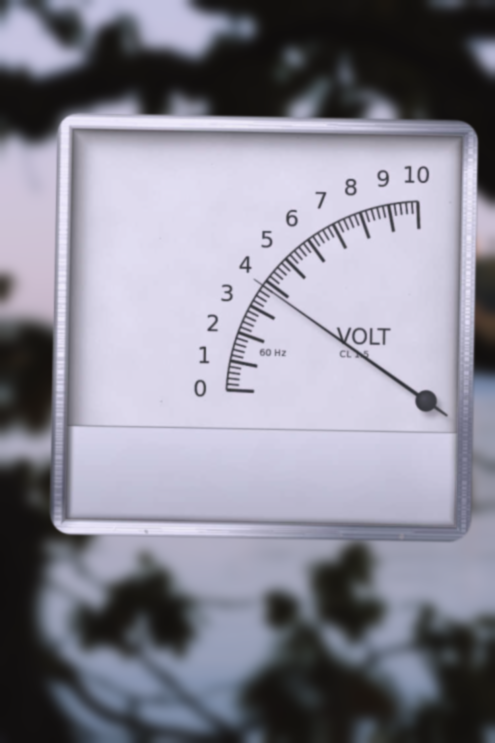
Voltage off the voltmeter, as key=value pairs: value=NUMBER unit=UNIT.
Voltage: value=3.8 unit=V
